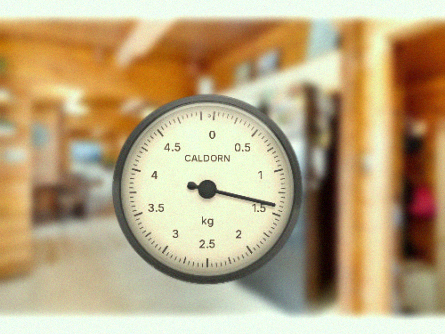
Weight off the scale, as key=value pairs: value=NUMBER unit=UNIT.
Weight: value=1.4 unit=kg
